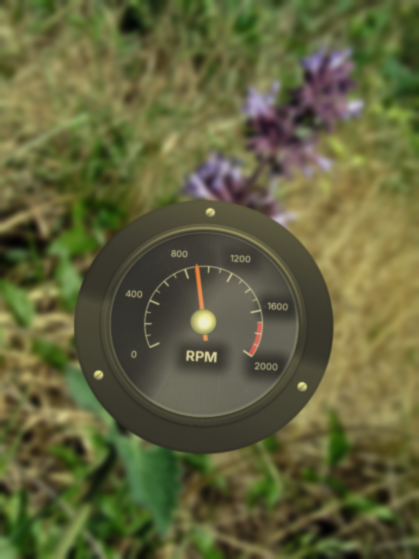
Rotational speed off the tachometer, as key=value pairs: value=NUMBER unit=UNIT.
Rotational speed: value=900 unit=rpm
